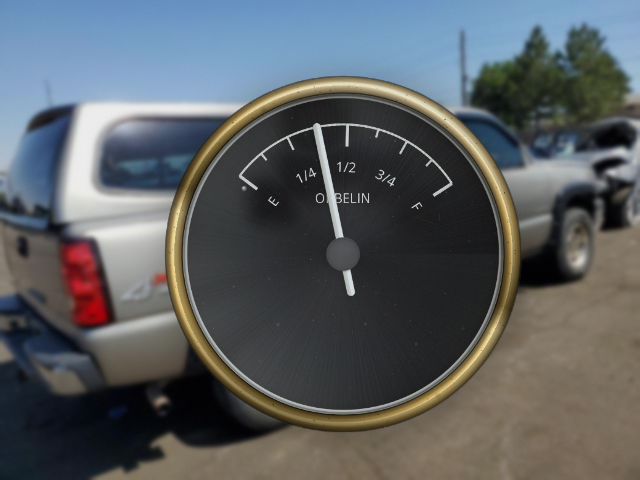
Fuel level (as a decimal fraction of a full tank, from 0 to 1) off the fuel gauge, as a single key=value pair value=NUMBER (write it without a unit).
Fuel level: value=0.375
